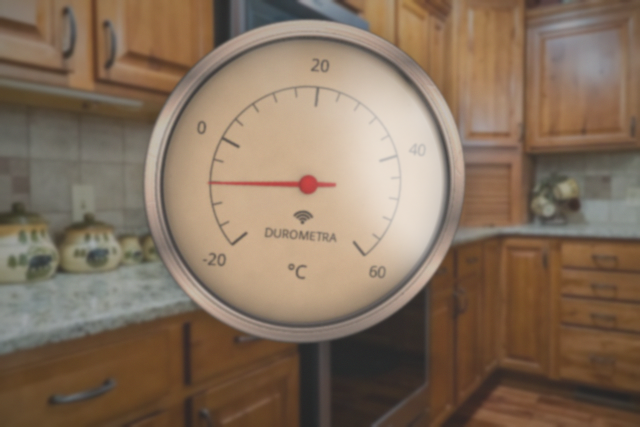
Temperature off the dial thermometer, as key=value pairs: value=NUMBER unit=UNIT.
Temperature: value=-8 unit=°C
